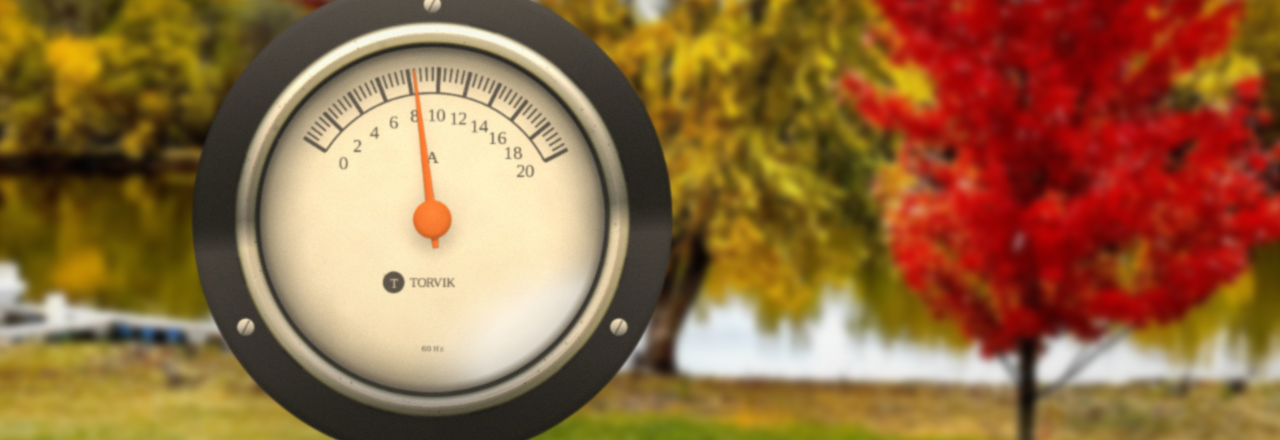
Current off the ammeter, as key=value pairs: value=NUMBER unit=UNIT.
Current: value=8.4 unit=A
